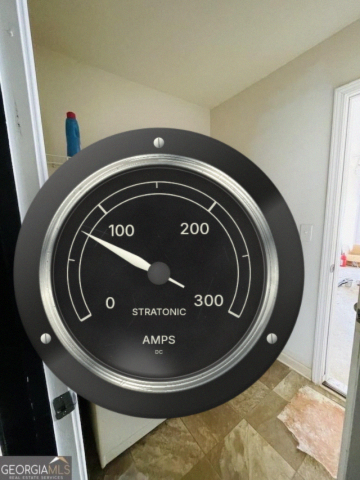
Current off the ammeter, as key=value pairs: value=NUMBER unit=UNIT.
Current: value=75 unit=A
